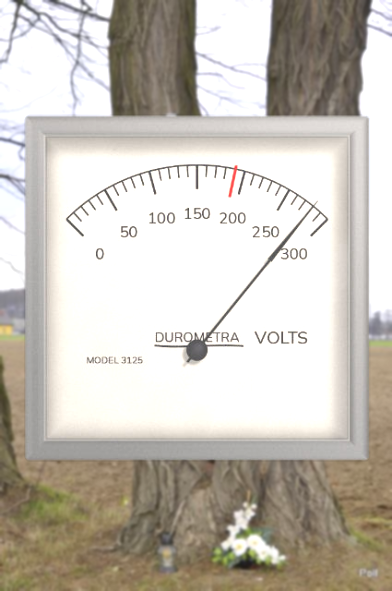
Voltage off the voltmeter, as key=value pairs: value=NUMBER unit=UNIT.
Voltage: value=280 unit=V
